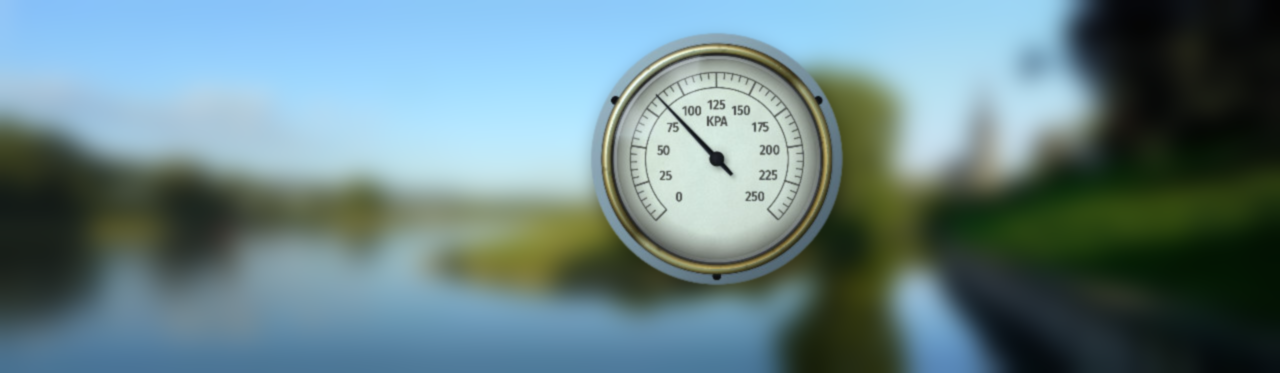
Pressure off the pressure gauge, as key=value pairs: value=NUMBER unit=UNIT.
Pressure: value=85 unit=kPa
